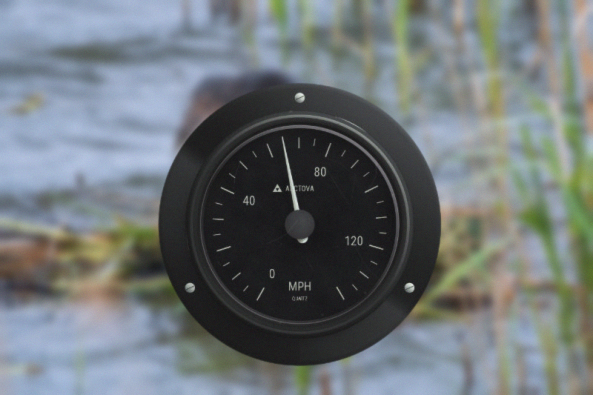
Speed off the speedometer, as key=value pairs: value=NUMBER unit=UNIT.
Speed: value=65 unit=mph
